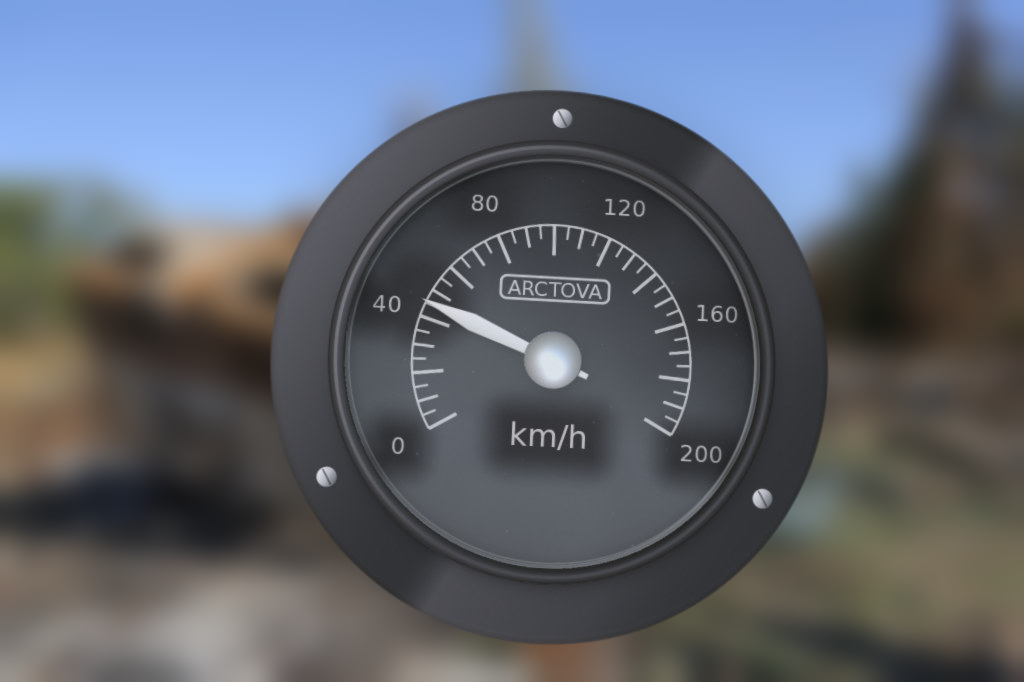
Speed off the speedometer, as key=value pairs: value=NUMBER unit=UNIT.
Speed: value=45 unit=km/h
